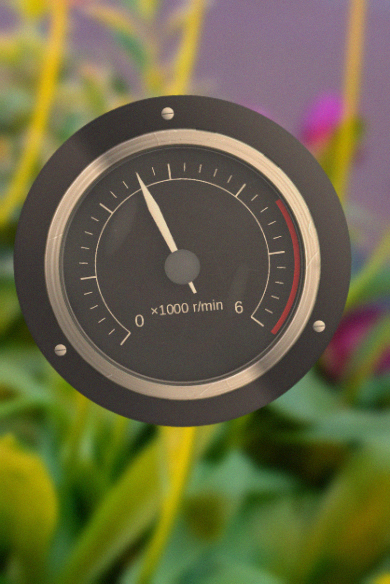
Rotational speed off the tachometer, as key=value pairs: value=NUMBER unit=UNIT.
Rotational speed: value=2600 unit=rpm
